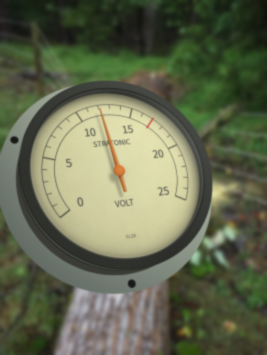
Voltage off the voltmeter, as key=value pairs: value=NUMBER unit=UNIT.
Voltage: value=12 unit=V
